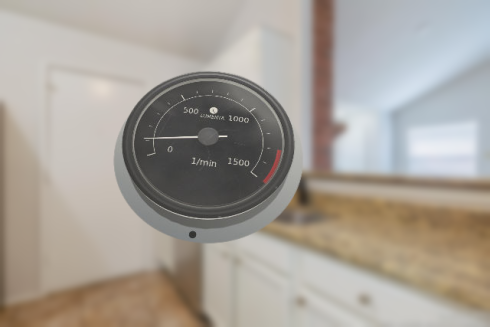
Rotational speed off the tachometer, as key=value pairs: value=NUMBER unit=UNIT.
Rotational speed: value=100 unit=rpm
